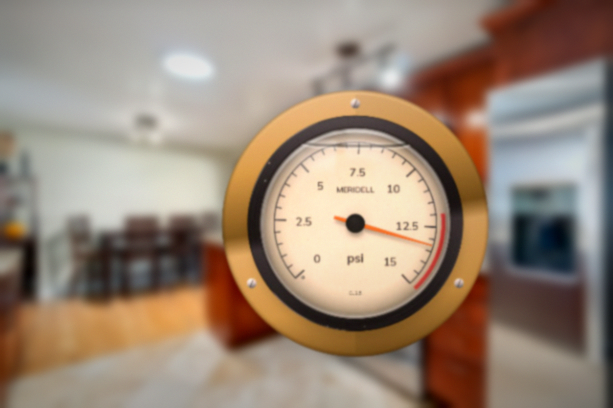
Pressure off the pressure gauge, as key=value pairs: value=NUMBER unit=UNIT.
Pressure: value=13.25 unit=psi
